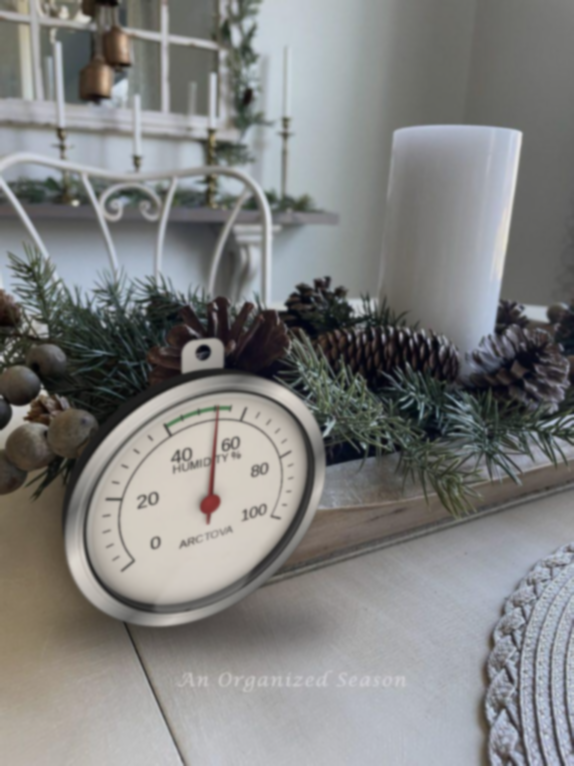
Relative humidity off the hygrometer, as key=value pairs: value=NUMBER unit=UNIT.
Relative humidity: value=52 unit=%
